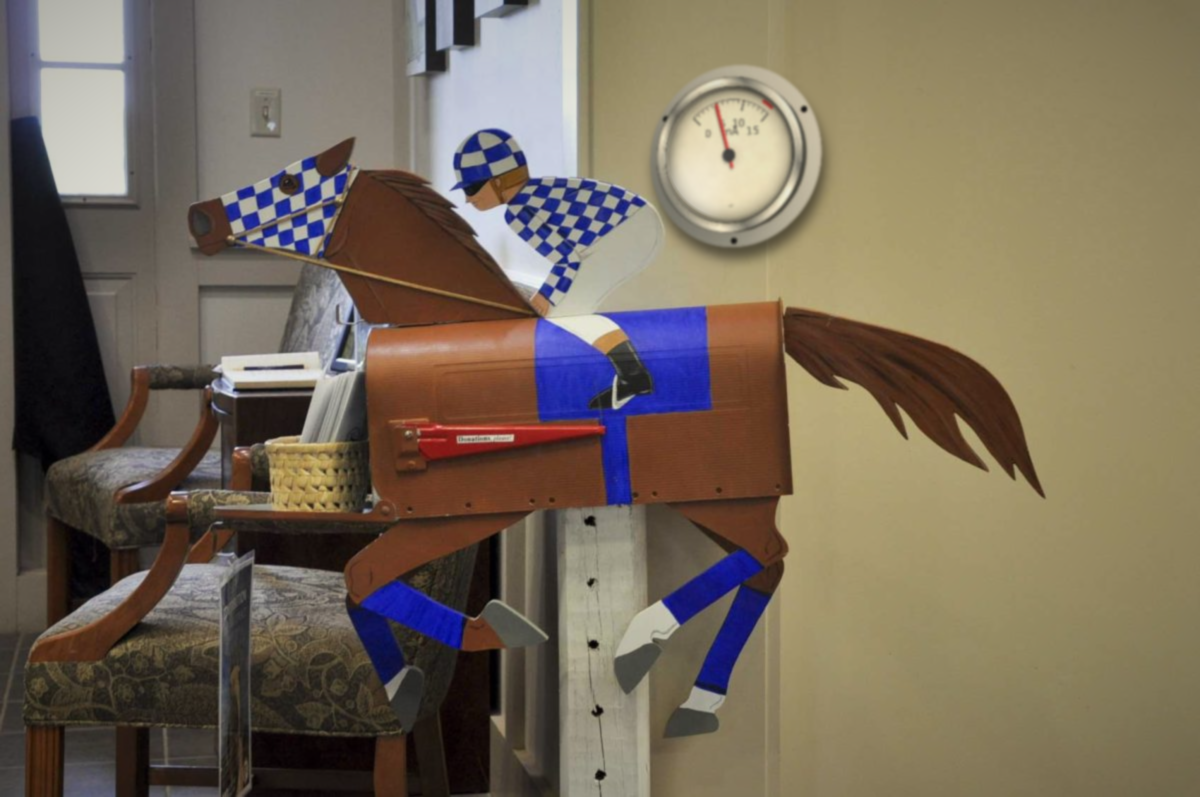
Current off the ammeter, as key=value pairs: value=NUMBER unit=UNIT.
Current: value=5 unit=mA
